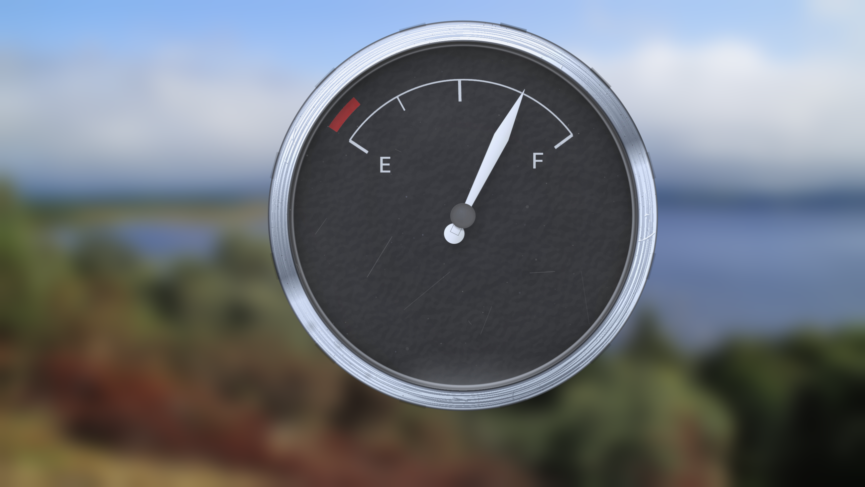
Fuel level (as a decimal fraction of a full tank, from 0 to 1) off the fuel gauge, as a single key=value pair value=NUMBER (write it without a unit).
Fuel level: value=0.75
